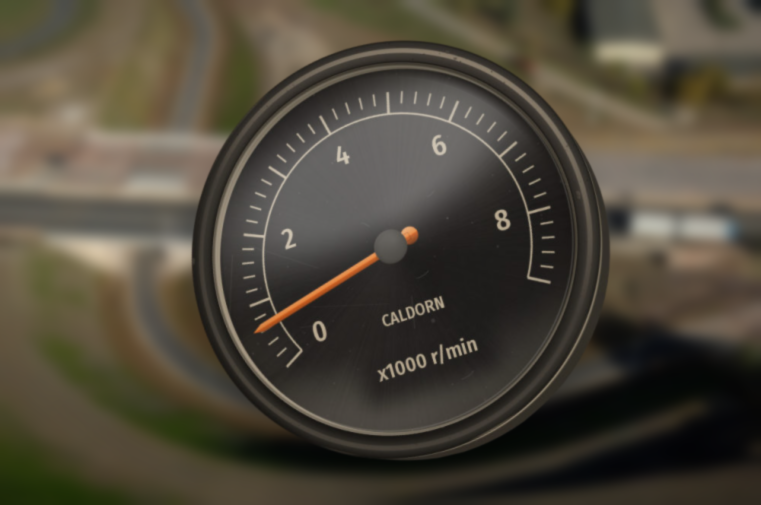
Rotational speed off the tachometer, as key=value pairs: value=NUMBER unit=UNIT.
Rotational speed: value=600 unit=rpm
